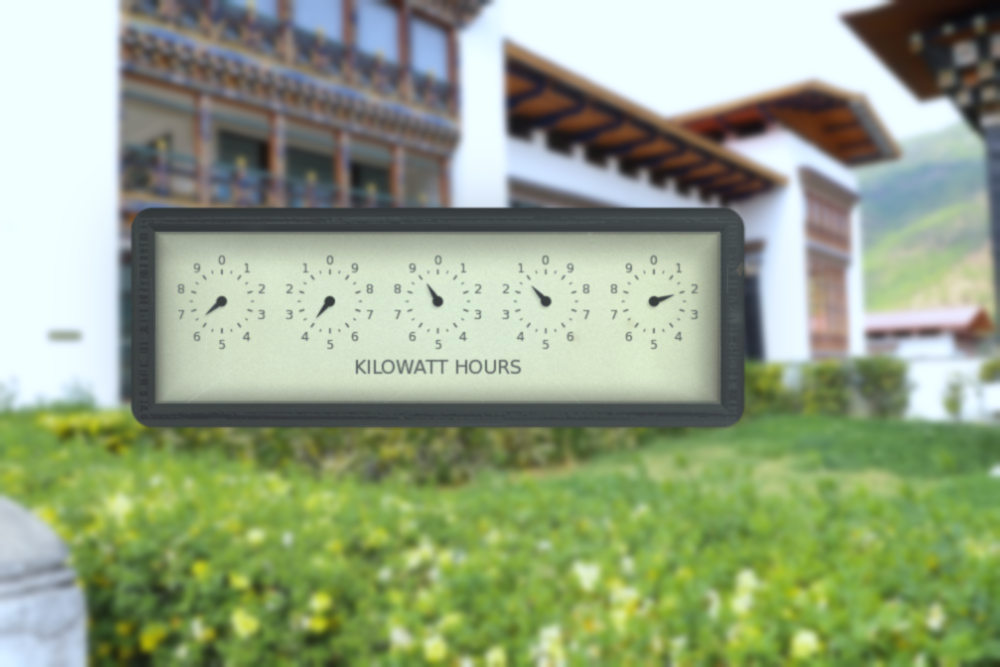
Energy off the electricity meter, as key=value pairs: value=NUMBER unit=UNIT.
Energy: value=63912 unit=kWh
